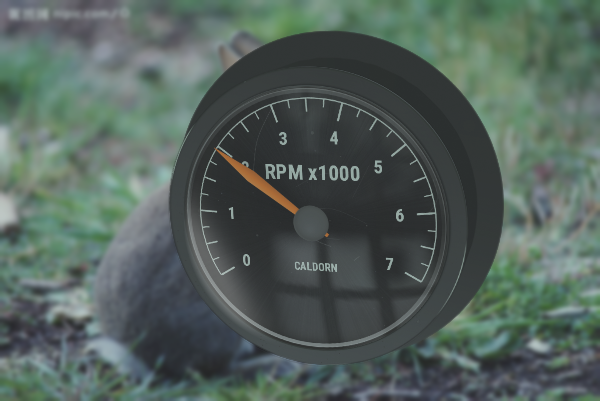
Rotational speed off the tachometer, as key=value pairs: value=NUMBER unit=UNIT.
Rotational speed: value=2000 unit=rpm
